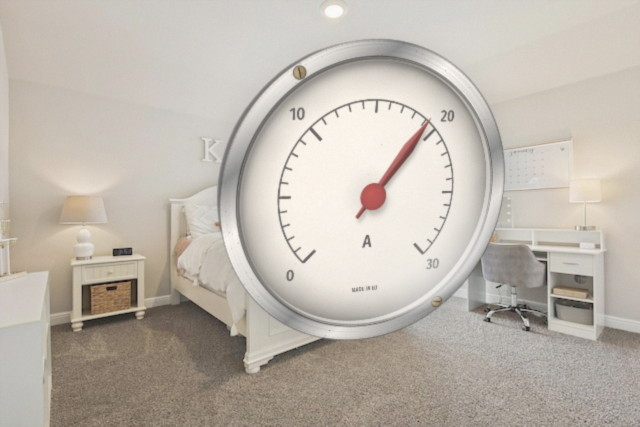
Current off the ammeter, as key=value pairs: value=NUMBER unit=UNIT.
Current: value=19 unit=A
